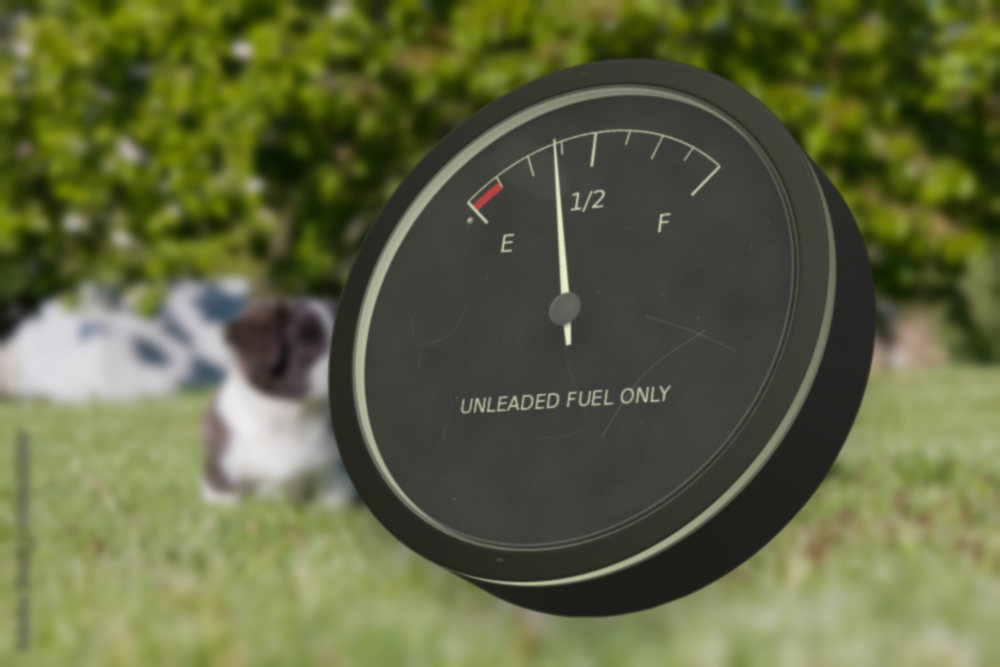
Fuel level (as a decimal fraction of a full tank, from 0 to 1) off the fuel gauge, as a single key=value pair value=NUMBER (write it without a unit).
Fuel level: value=0.375
